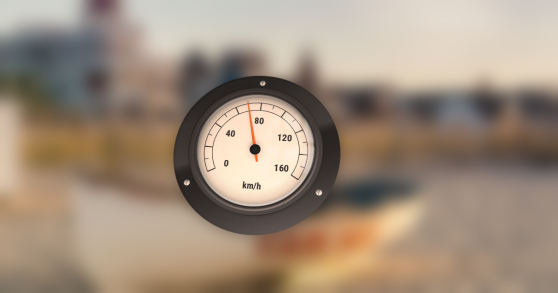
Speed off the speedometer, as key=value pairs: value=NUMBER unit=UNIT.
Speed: value=70 unit=km/h
